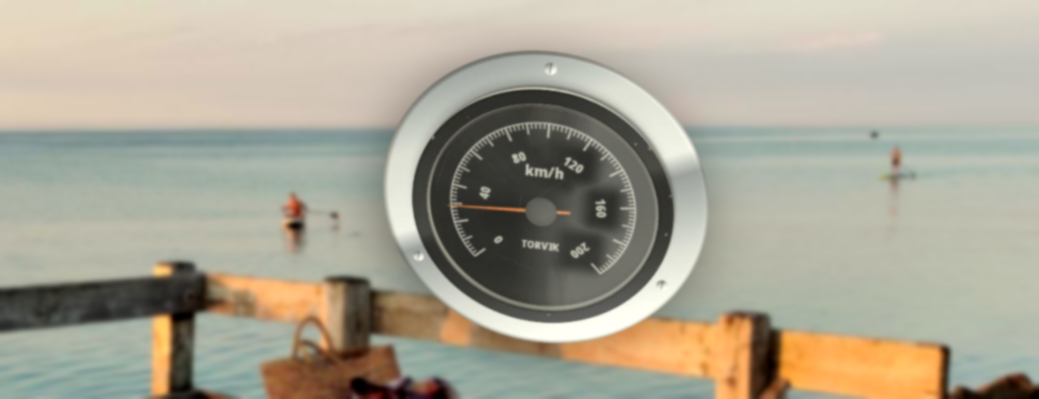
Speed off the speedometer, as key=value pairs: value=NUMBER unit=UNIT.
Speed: value=30 unit=km/h
